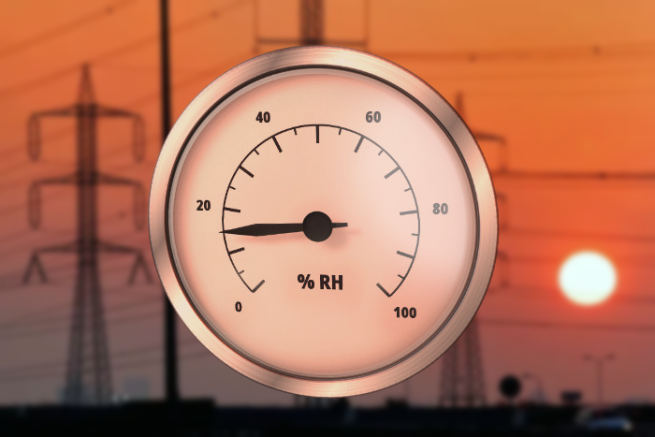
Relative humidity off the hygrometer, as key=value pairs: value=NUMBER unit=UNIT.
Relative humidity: value=15 unit=%
